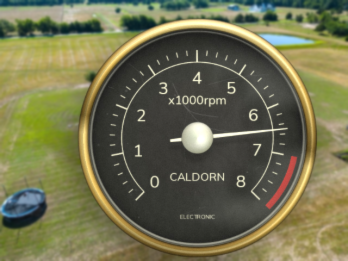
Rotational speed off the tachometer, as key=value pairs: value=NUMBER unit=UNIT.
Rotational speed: value=6500 unit=rpm
